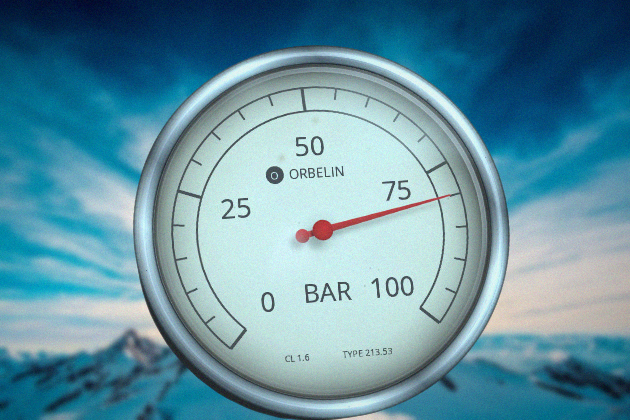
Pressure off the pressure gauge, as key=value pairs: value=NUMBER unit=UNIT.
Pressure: value=80 unit=bar
